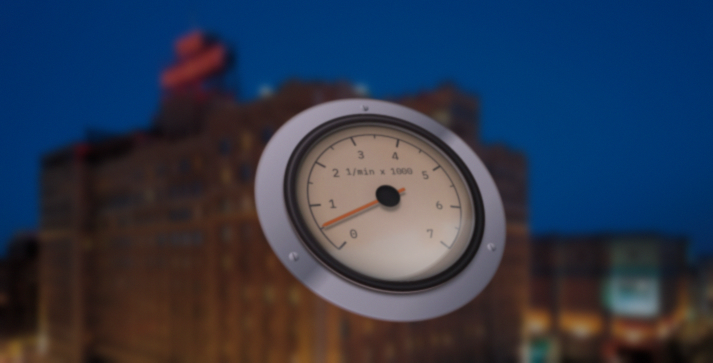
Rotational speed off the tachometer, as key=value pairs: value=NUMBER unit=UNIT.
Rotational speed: value=500 unit=rpm
